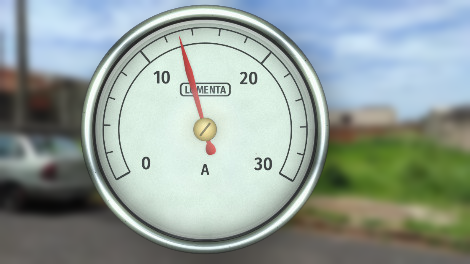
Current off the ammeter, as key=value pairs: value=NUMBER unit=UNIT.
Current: value=13 unit=A
